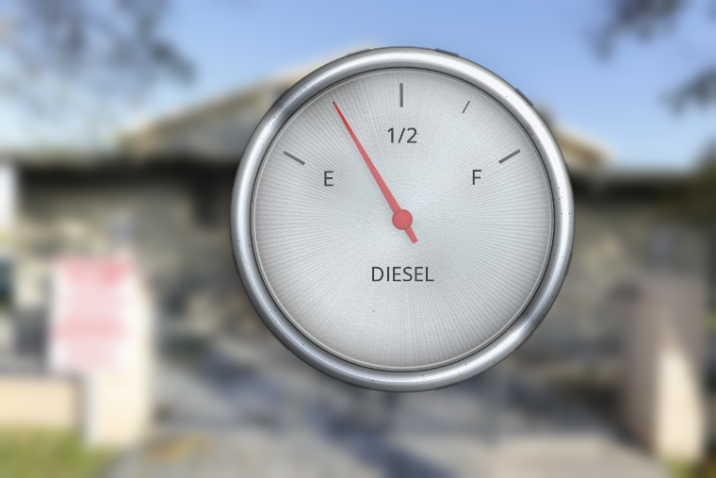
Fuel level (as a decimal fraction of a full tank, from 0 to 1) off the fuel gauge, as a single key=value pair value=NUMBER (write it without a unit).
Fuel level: value=0.25
